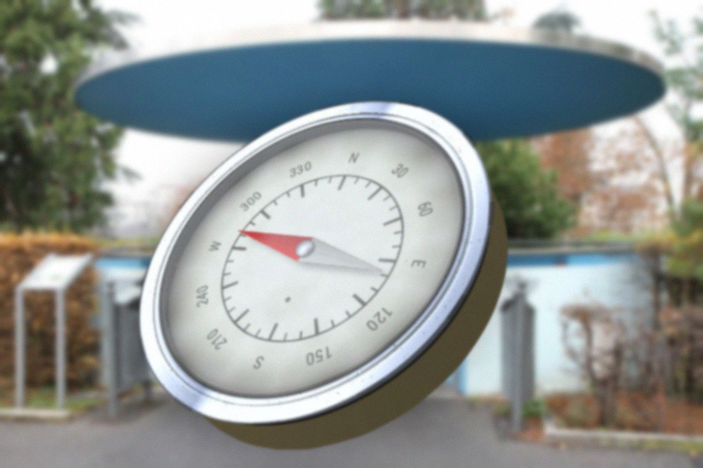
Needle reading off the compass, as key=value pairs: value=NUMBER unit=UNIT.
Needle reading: value=280 unit=°
